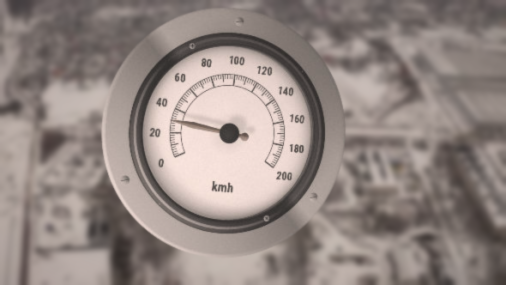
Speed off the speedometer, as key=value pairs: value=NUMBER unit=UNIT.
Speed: value=30 unit=km/h
